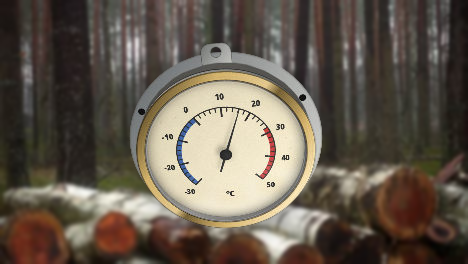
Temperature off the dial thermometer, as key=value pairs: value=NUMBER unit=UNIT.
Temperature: value=16 unit=°C
